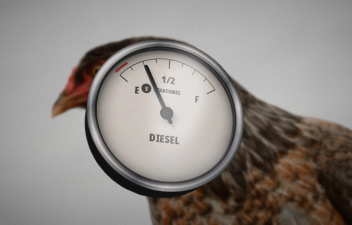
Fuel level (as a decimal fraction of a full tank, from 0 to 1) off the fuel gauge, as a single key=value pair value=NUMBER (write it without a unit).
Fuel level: value=0.25
